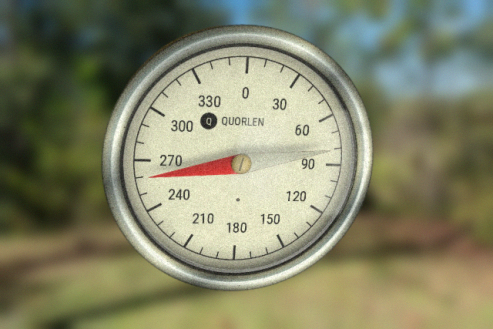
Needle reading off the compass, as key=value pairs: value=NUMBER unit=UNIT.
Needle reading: value=260 unit=°
